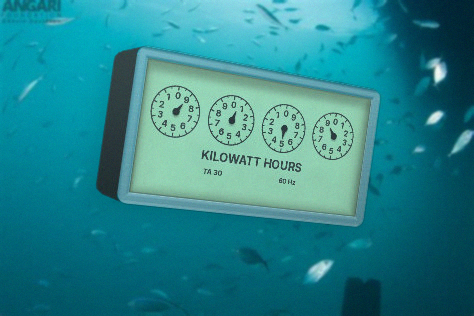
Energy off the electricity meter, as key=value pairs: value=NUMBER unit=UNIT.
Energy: value=9049 unit=kWh
